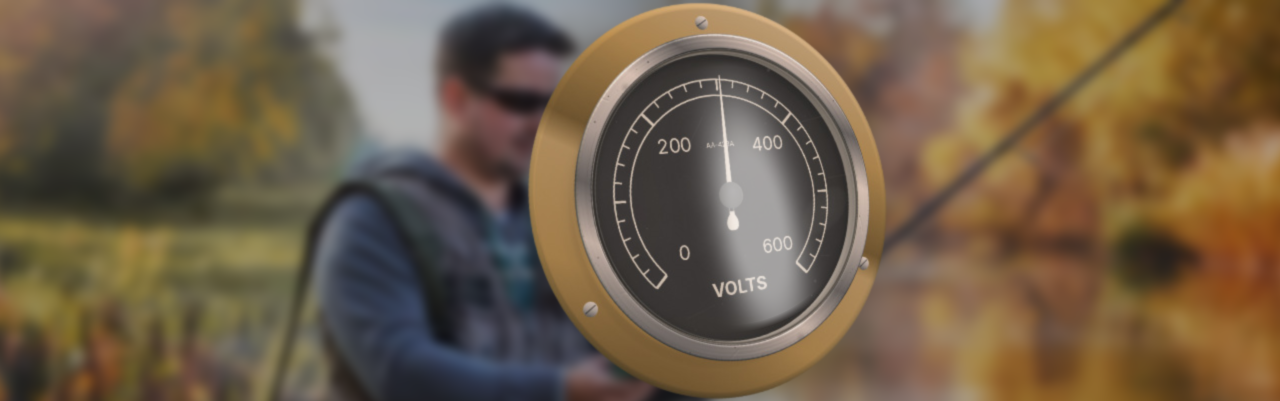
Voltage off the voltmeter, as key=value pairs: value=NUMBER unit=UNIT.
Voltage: value=300 unit=V
